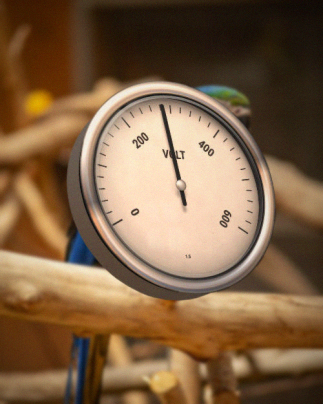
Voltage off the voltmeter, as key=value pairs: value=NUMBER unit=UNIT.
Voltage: value=280 unit=V
